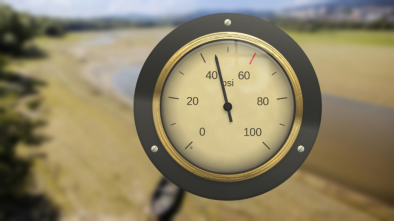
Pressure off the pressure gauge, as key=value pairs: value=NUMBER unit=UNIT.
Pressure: value=45 unit=psi
